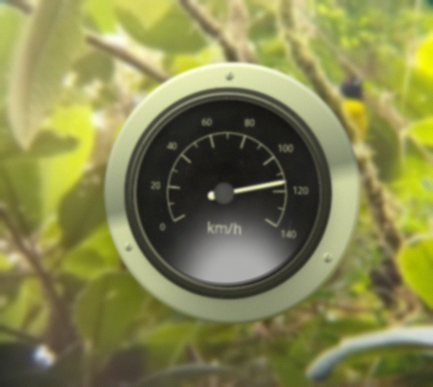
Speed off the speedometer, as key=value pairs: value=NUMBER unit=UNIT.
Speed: value=115 unit=km/h
